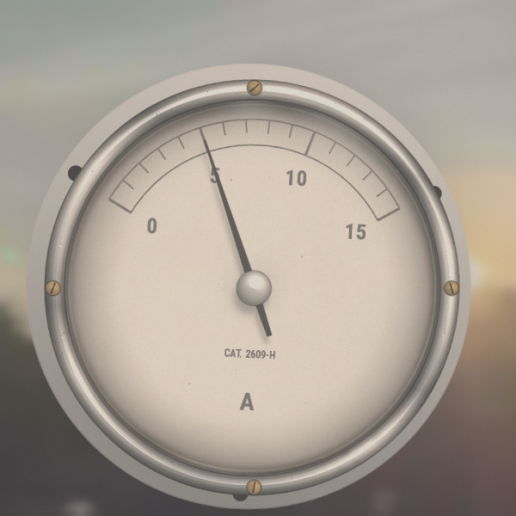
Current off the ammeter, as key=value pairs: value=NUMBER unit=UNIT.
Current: value=5 unit=A
